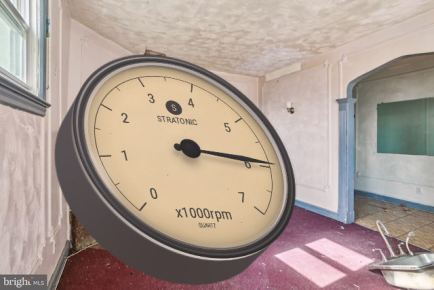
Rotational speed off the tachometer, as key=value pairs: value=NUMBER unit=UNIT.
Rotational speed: value=6000 unit=rpm
